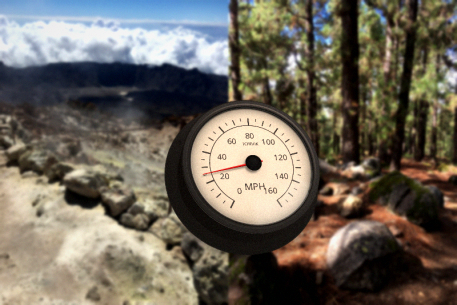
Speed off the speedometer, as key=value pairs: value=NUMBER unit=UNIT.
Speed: value=25 unit=mph
